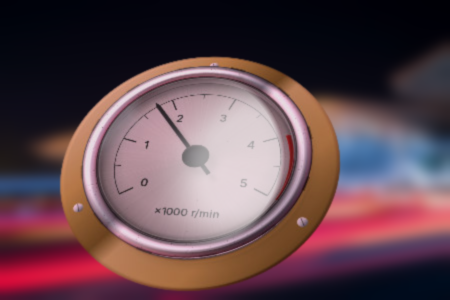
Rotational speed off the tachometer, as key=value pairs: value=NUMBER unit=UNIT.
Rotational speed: value=1750 unit=rpm
